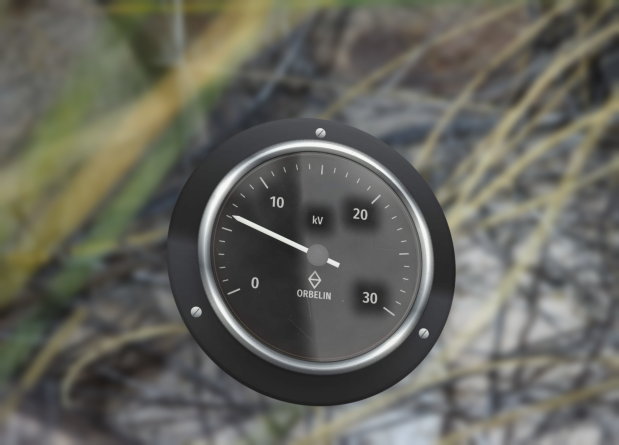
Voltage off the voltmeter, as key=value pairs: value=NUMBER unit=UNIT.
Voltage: value=6 unit=kV
